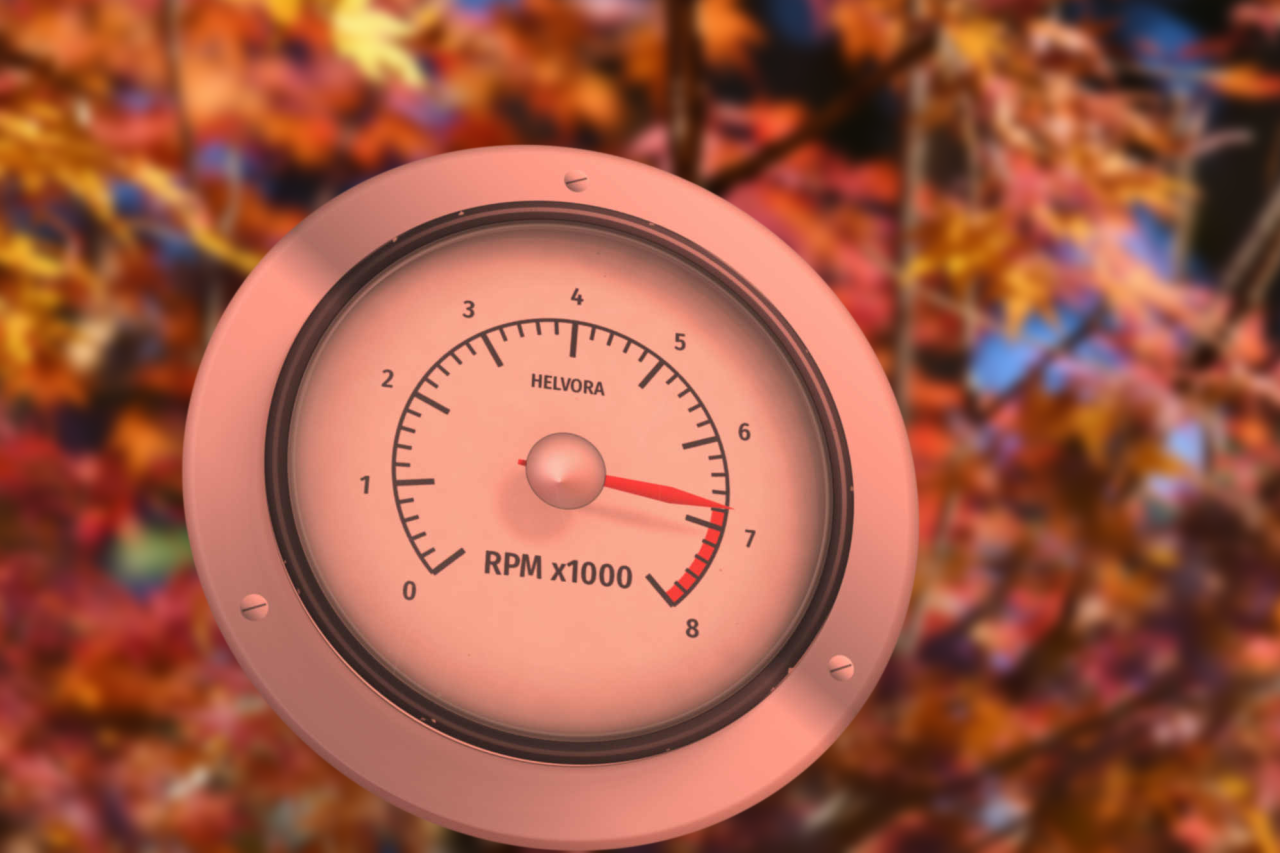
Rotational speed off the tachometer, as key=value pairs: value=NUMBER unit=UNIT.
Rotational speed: value=6800 unit=rpm
